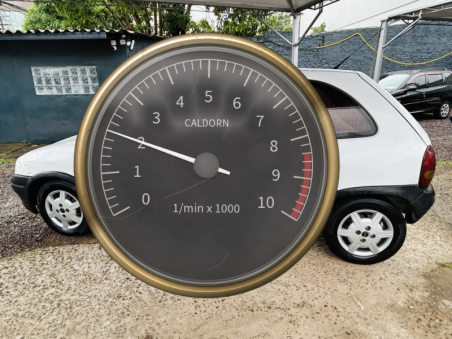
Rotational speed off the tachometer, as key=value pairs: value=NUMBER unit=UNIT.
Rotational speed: value=2000 unit=rpm
